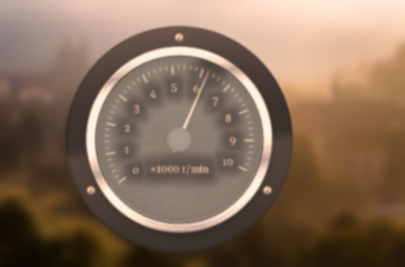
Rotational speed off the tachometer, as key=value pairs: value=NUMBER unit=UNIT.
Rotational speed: value=6200 unit=rpm
